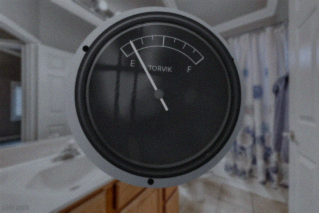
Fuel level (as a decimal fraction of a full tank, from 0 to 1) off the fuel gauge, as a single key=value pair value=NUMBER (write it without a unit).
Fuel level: value=0.125
